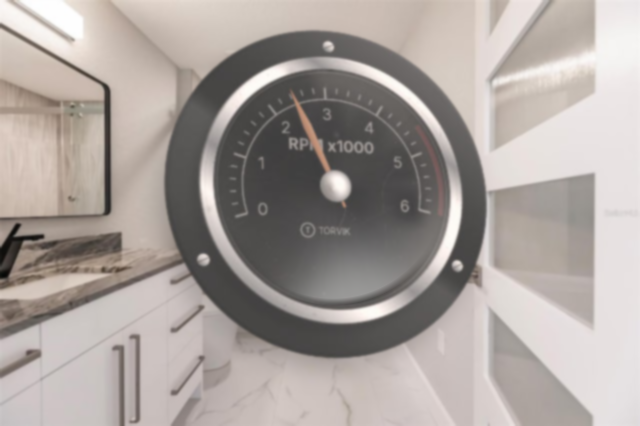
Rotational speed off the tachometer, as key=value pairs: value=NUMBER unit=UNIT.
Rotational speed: value=2400 unit=rpm
